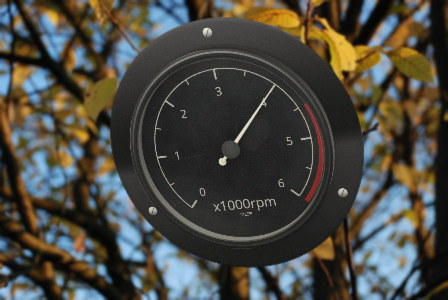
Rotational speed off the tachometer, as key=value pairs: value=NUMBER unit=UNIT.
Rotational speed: value=4000 unit=rpm
